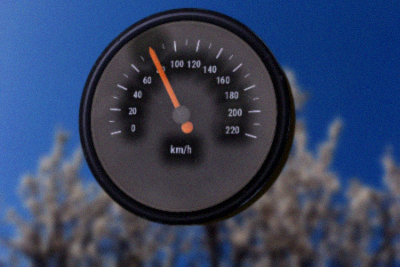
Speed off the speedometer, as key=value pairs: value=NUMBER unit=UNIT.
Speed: value=80 unit=km/h
